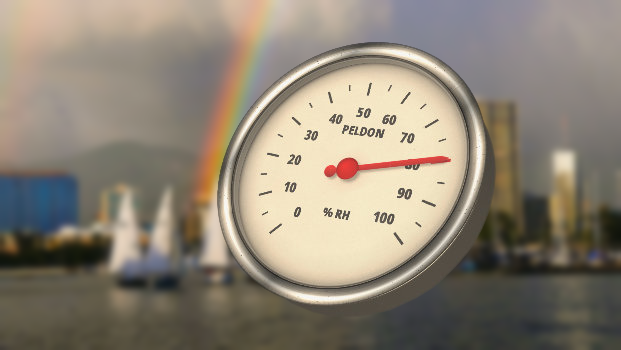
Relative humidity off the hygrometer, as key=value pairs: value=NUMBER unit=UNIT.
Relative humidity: value=80 unit=%
